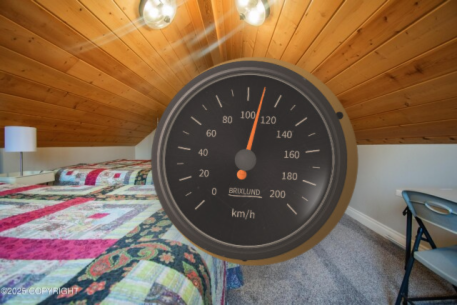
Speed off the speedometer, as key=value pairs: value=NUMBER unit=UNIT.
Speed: value=110 unit=km/h
